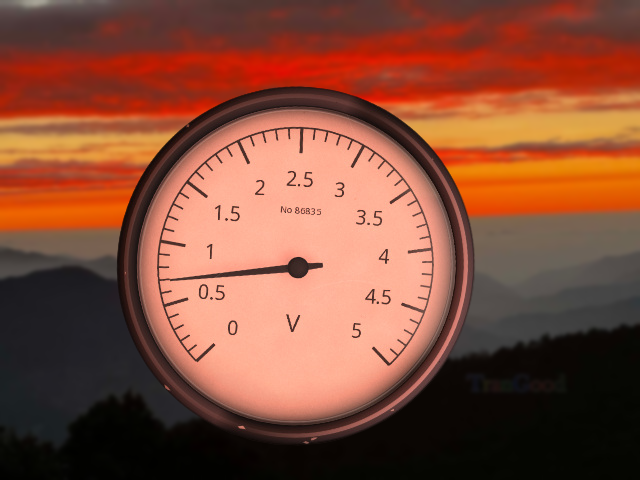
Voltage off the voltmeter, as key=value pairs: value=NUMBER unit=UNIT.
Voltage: value=0.7 unit=V
